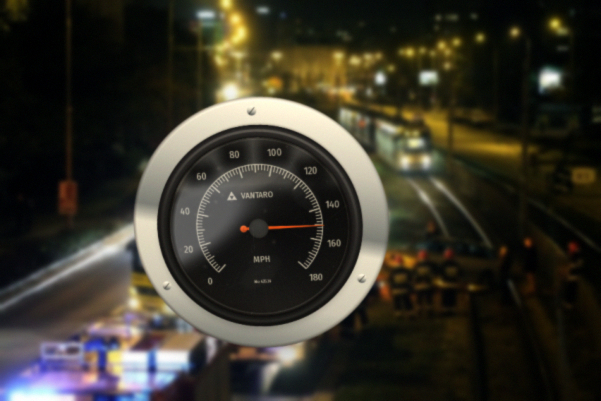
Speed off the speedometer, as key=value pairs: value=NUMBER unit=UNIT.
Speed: value=150 unit=mph
